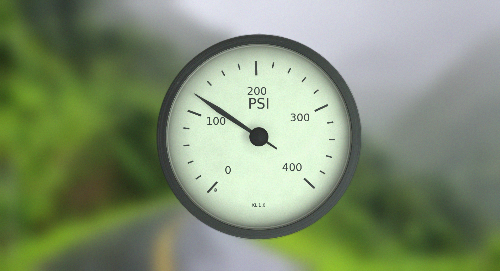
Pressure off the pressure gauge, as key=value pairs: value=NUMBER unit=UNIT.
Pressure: value=120 unit=psi
